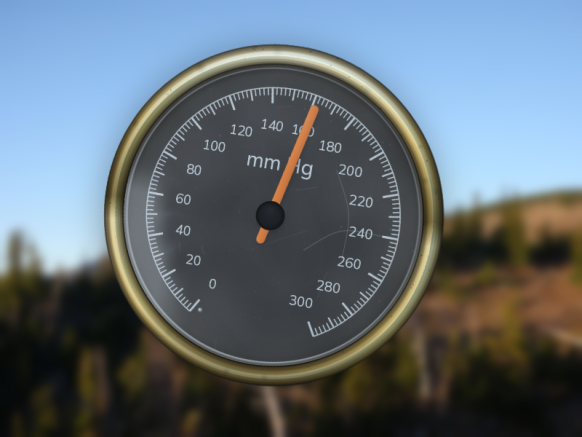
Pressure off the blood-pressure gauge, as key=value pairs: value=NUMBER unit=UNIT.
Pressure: value=162 unit=mmHg
